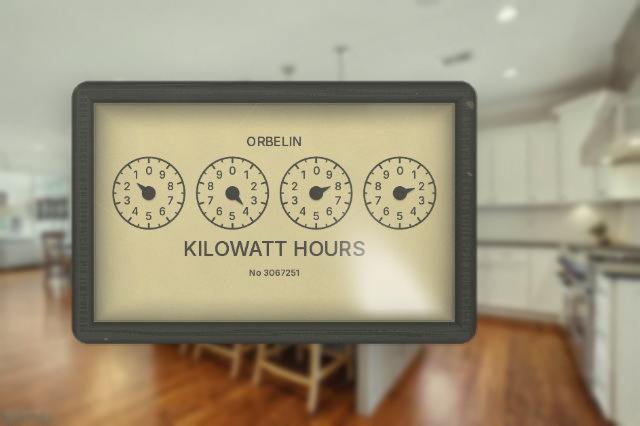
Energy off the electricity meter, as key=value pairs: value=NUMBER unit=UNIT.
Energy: value=1382 unit=kWh
